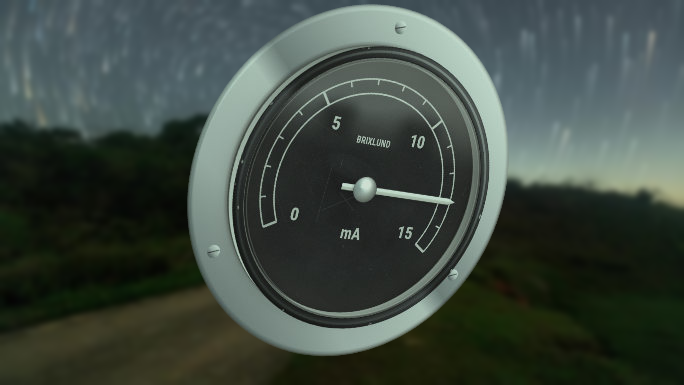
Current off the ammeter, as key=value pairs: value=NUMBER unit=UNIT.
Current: value=13 unit=mA
